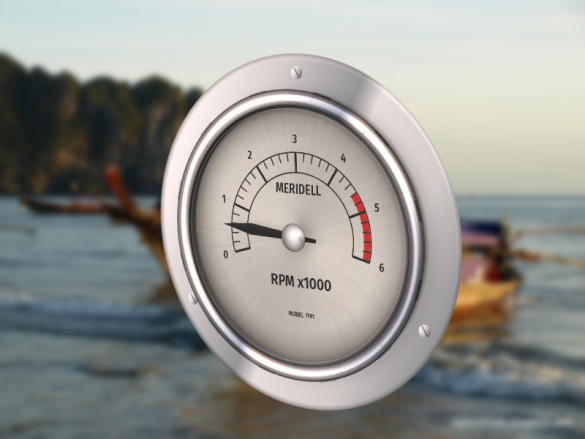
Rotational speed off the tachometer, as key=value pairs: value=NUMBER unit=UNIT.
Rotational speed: value=600 unit=rpm
